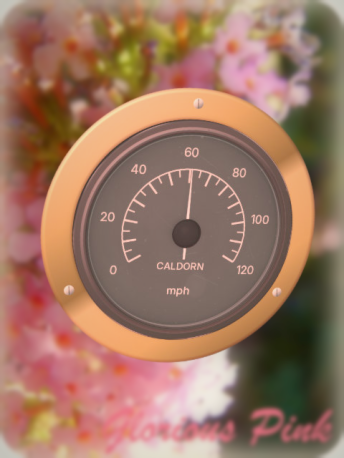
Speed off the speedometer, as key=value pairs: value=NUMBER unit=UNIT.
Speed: value=60 unit=mph
